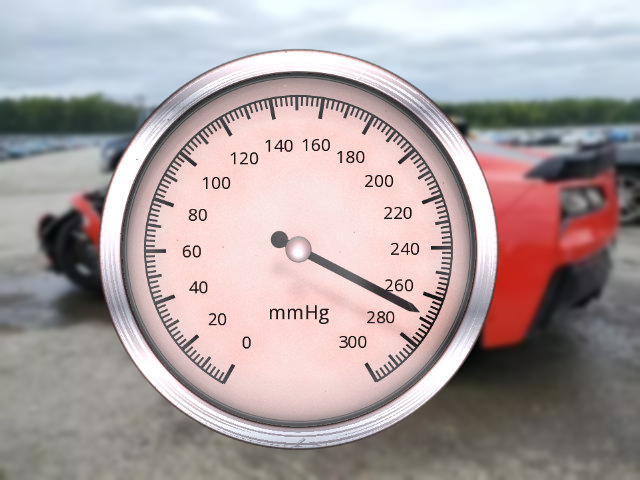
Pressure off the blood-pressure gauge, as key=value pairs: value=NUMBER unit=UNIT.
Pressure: value=268 unit=mmHg
